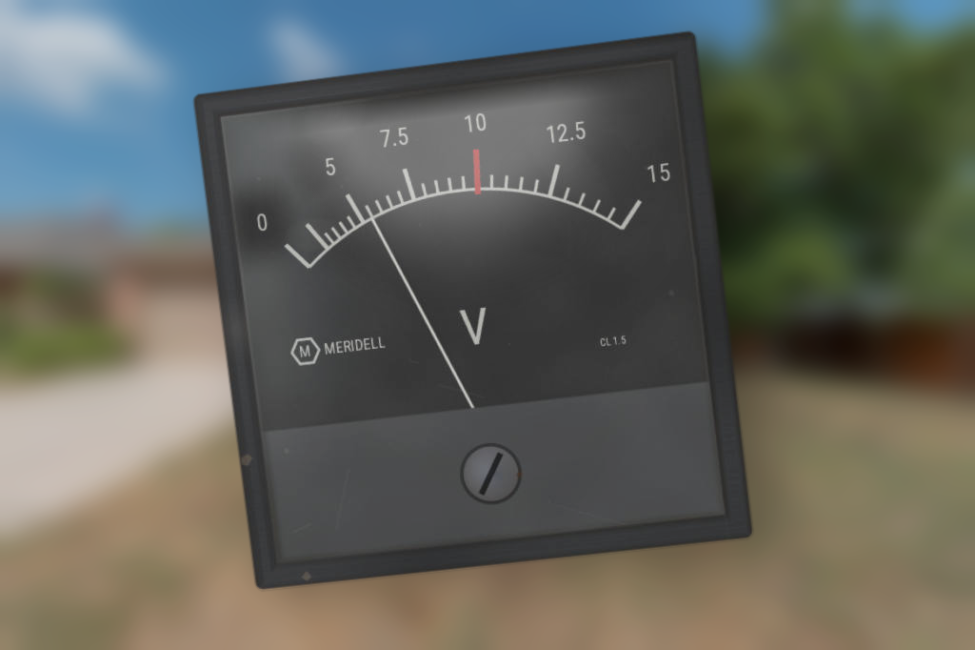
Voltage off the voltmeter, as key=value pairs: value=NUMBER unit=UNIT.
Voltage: value=5.5 unit=V
